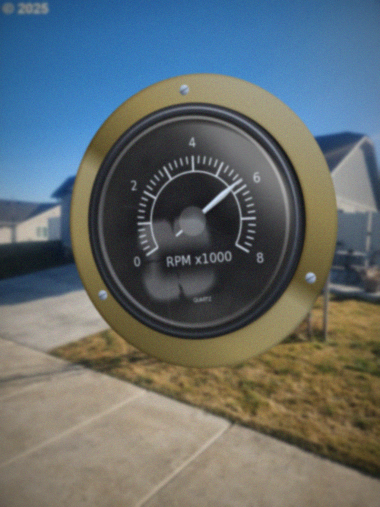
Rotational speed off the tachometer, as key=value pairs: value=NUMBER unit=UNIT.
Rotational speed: value=5800 unit=rpm
